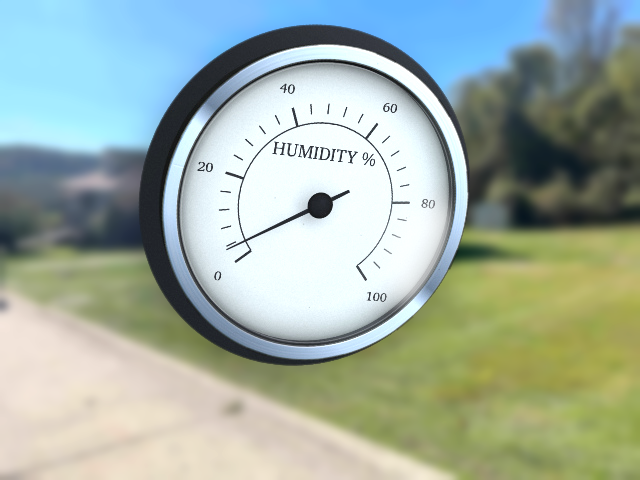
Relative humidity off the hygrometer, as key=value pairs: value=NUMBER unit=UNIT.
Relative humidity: value=4 unit=%
